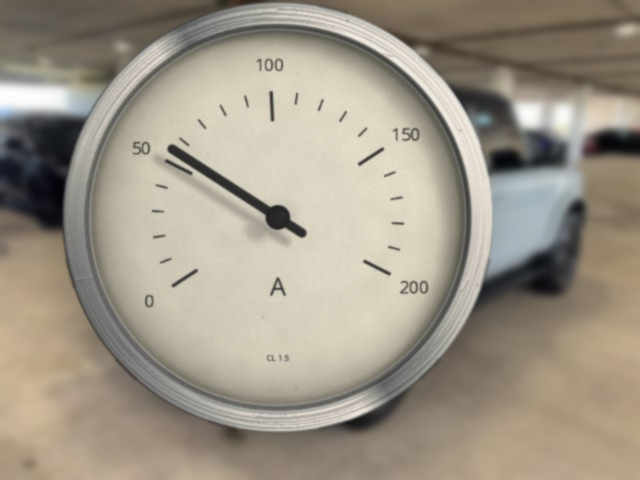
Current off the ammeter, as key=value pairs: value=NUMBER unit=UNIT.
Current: value=55 unit=A
